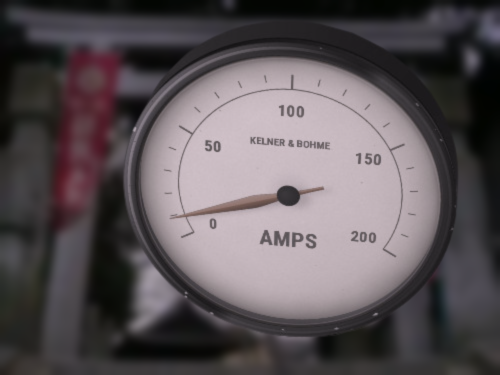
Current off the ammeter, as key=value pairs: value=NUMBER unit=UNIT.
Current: value=10 unit=A
